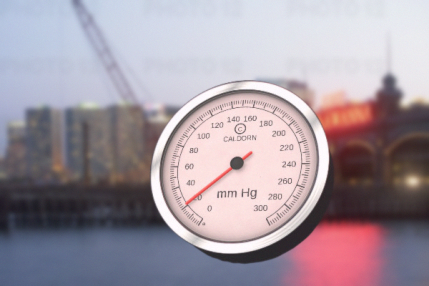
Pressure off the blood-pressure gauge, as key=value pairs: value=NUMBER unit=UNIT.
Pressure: value=20 unit=mmHg
